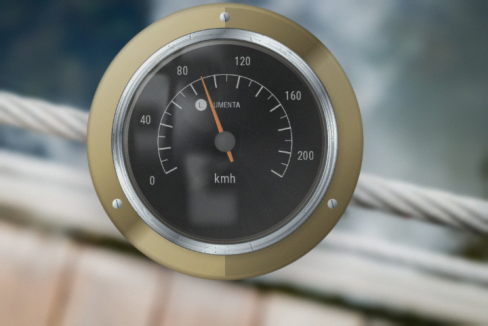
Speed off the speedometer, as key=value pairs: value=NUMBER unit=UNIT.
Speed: value=90 unit=km/h
